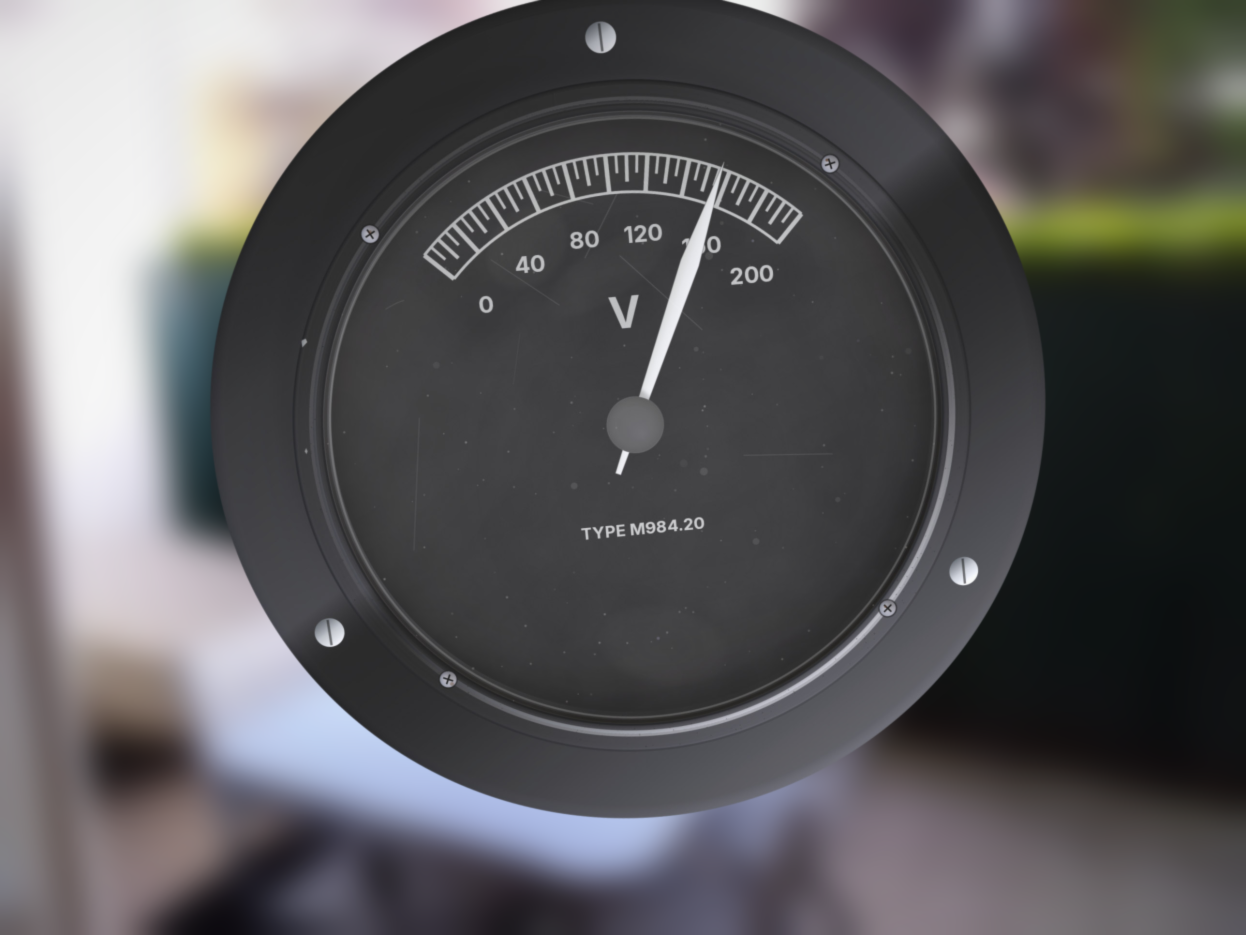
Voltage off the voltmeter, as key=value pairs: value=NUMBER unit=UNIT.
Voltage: value=155 unit=V
